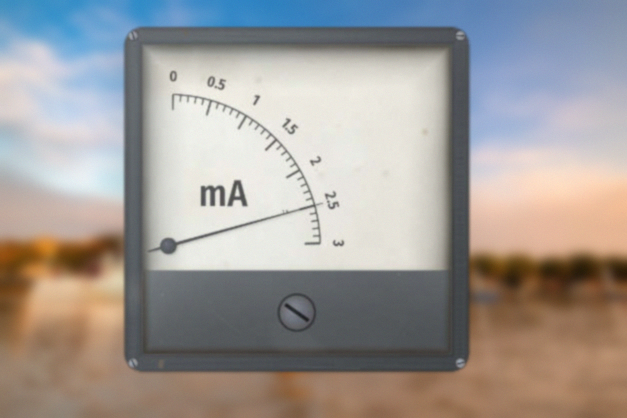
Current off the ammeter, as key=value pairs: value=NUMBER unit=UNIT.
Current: value=2.5 unit=mA
